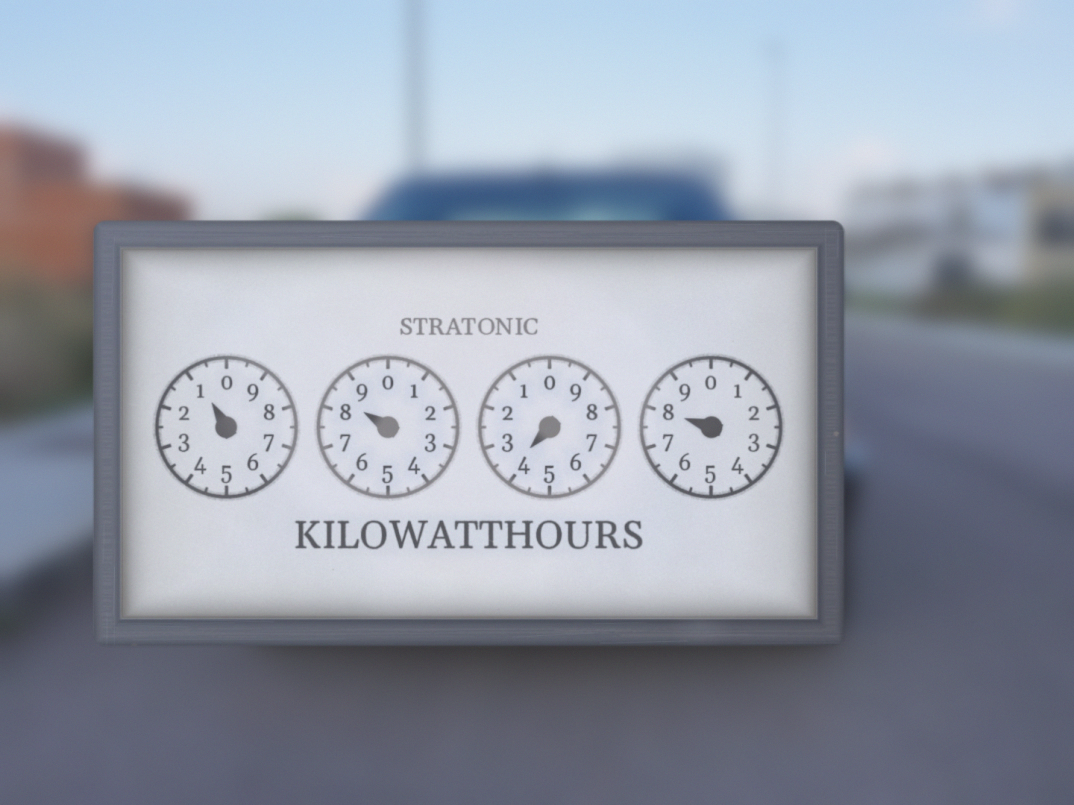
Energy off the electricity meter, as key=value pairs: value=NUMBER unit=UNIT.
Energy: value=838 unit=kWh
